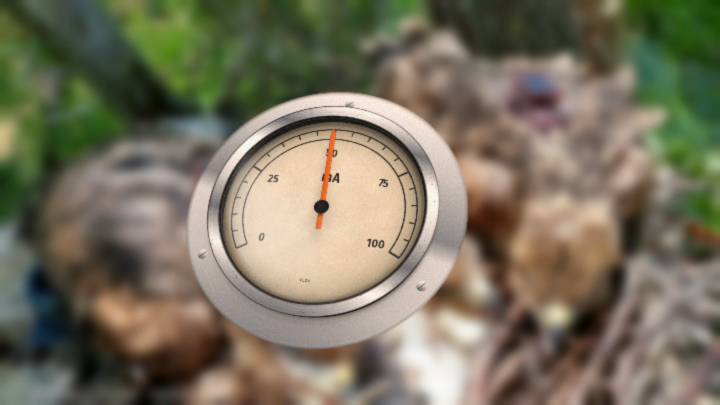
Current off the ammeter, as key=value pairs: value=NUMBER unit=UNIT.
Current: value=50 unit=mA
